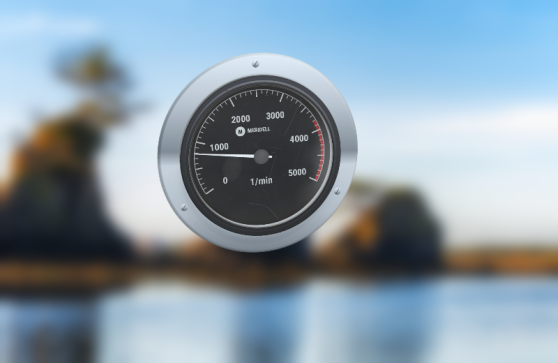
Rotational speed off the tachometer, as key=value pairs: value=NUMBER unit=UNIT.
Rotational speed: value=800 unit=rpm
